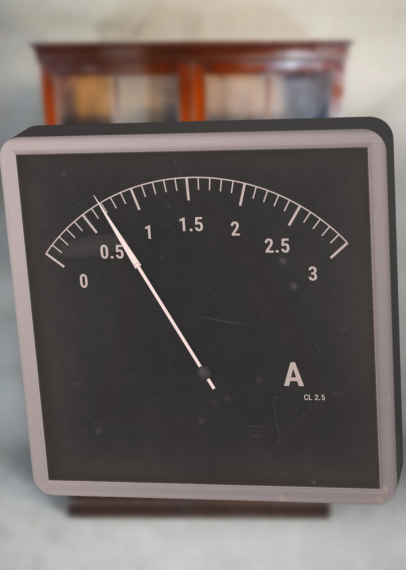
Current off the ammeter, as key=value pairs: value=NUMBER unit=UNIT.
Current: value=0.7 unit=A
